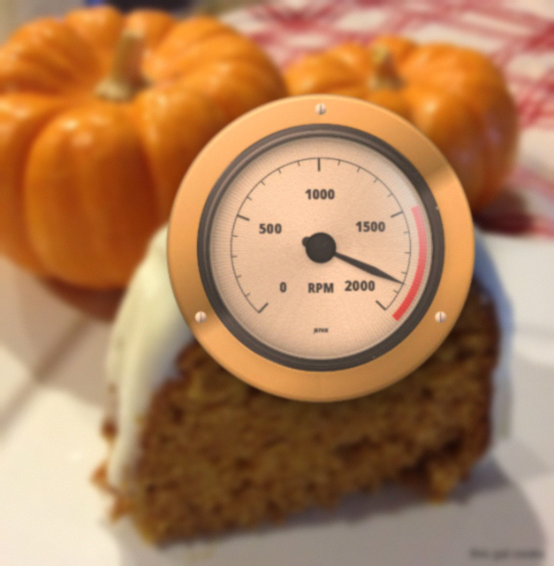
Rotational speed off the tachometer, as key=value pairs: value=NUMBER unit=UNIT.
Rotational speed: value=1850 unit=rpm
